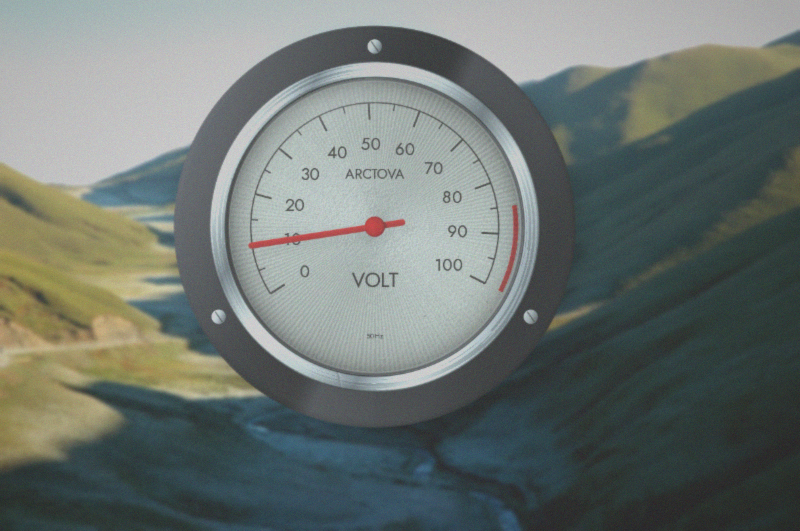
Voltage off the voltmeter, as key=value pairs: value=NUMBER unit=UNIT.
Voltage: value=10 unit=V
